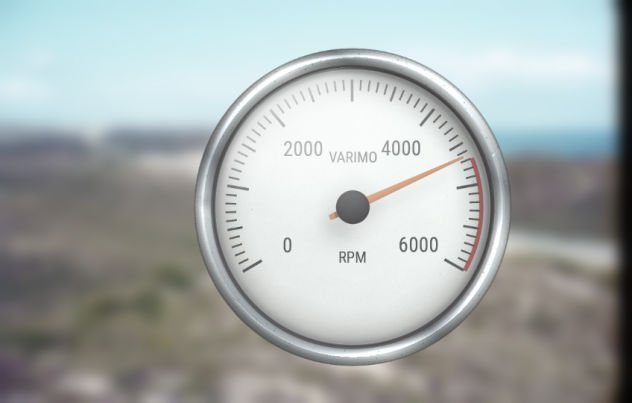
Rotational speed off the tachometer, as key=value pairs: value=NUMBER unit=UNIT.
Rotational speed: value=4650 unit=rpm
